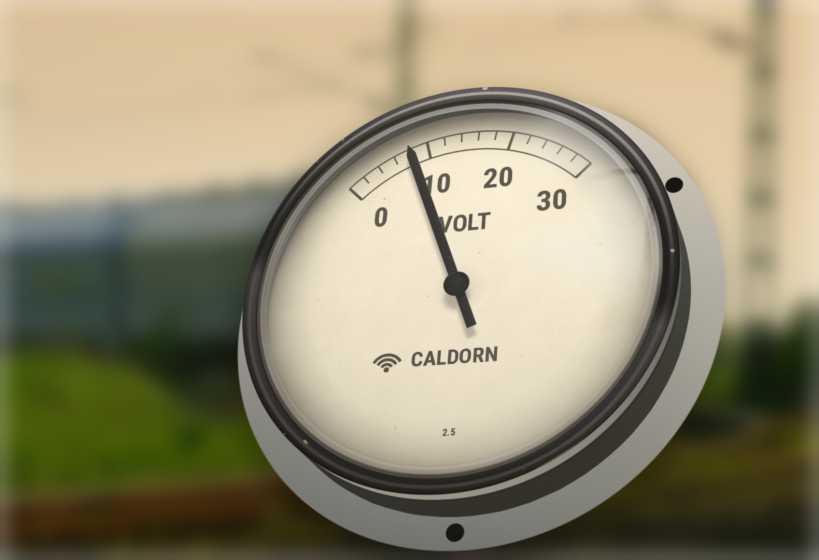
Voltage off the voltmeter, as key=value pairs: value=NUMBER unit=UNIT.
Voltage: value=8 unit=V
